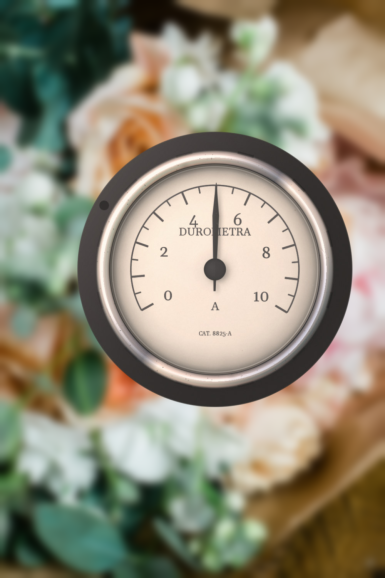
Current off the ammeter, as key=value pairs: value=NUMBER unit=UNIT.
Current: value=5 unit=A
